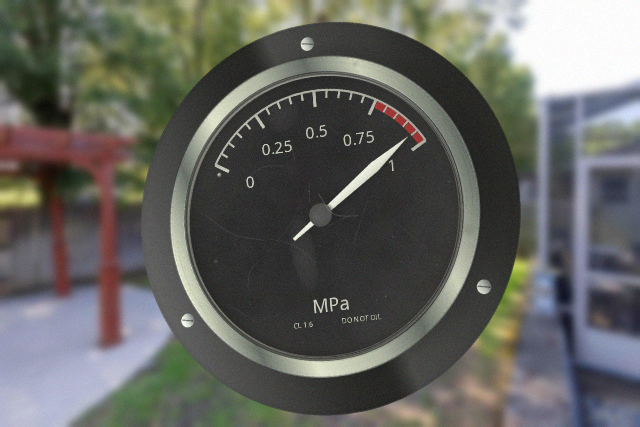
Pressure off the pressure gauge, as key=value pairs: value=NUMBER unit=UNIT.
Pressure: value=0.95 unit=MPa
